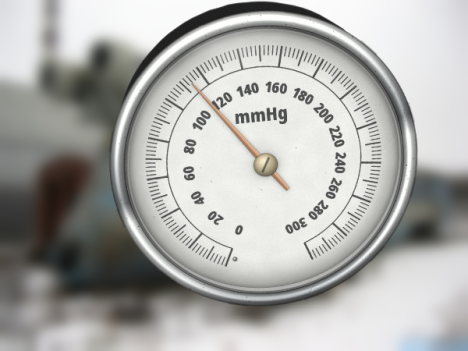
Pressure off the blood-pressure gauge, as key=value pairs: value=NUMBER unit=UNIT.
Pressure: value=114 unit=mmHg
